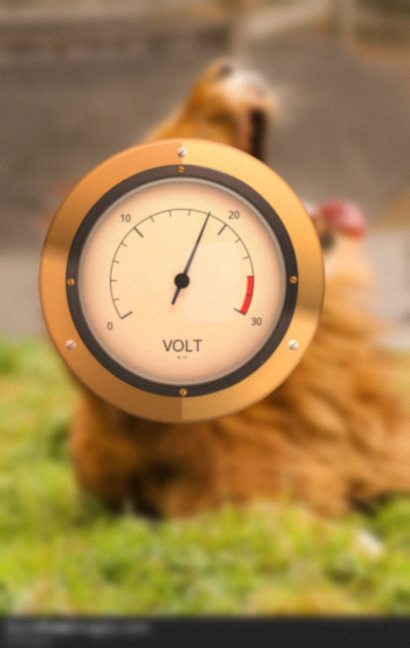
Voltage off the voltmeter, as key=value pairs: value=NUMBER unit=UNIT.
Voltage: value=18 unit=V
